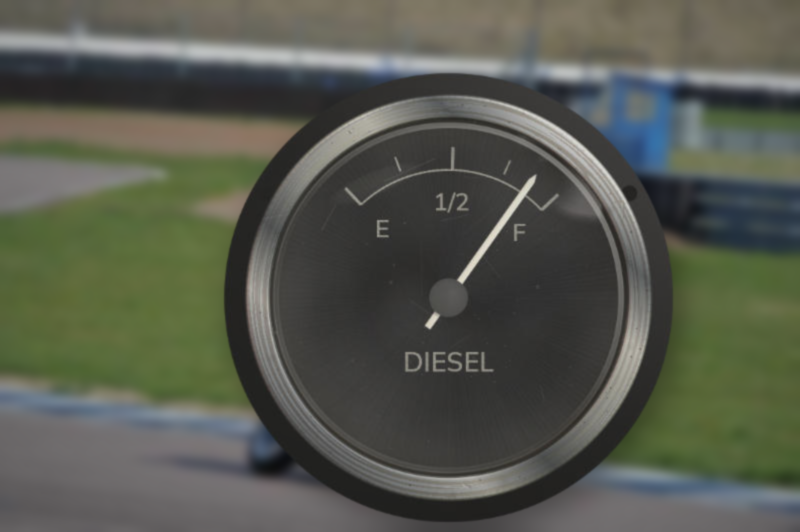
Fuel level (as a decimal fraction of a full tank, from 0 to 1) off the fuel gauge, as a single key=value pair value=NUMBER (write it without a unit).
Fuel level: value=0.875
